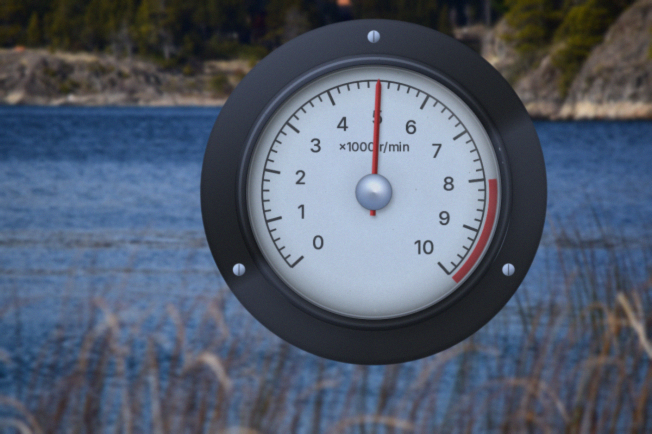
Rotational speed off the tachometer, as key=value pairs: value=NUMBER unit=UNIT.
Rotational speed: value=5000 unit=rpm
